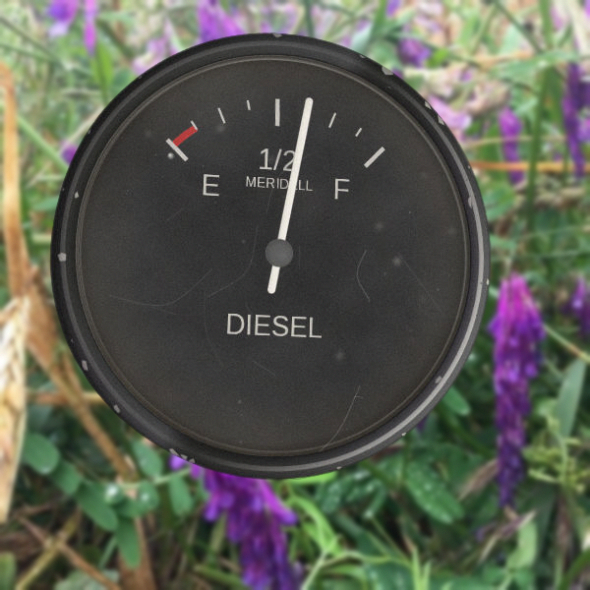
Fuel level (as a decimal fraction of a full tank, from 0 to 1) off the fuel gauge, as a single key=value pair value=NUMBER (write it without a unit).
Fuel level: value=0.625
